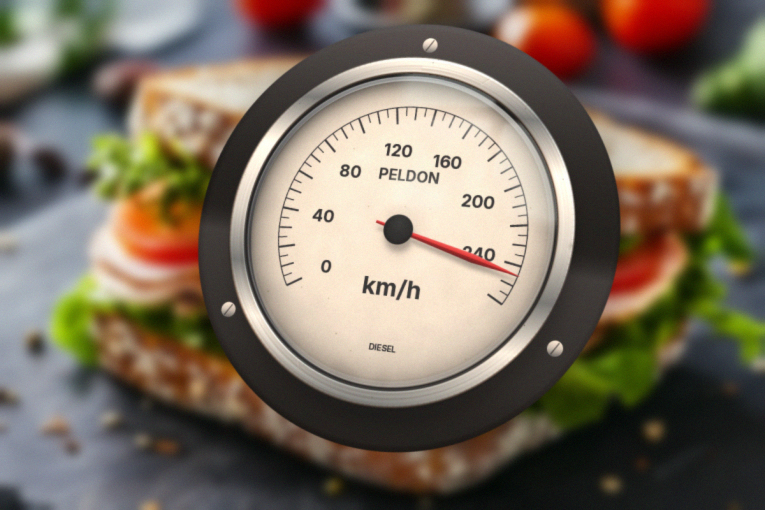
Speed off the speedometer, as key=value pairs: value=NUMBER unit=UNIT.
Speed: value=245 unit=km/h
